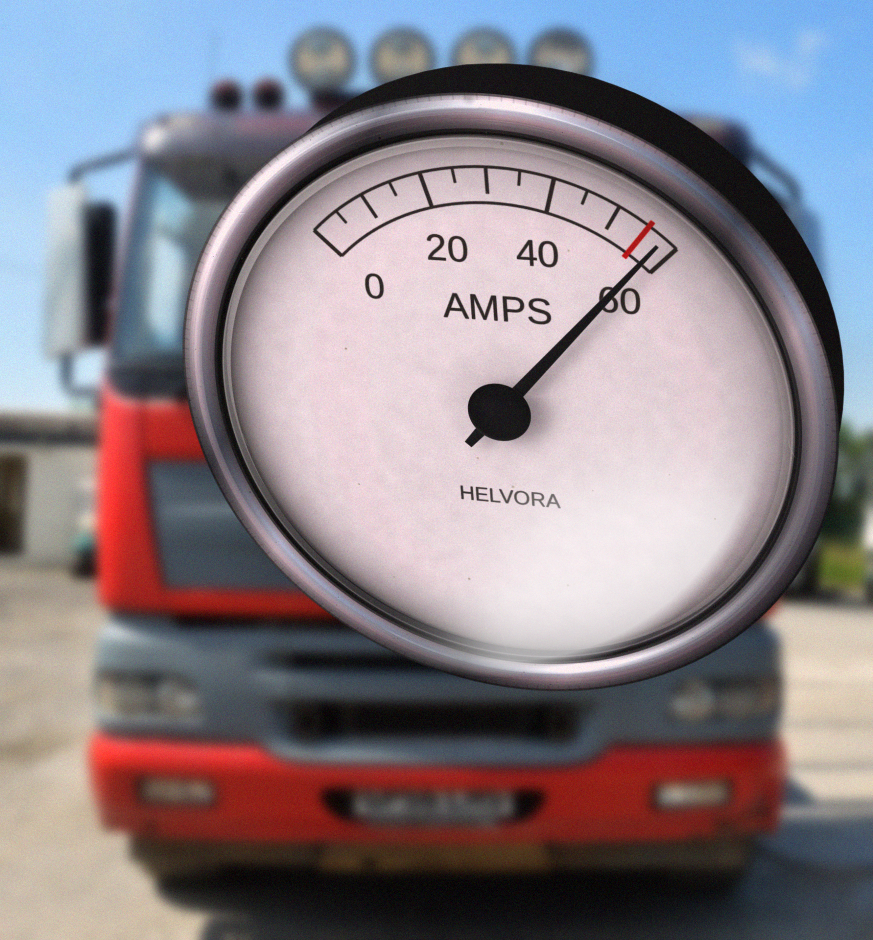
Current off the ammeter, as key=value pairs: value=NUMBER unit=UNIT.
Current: value=57.5 unit=A
